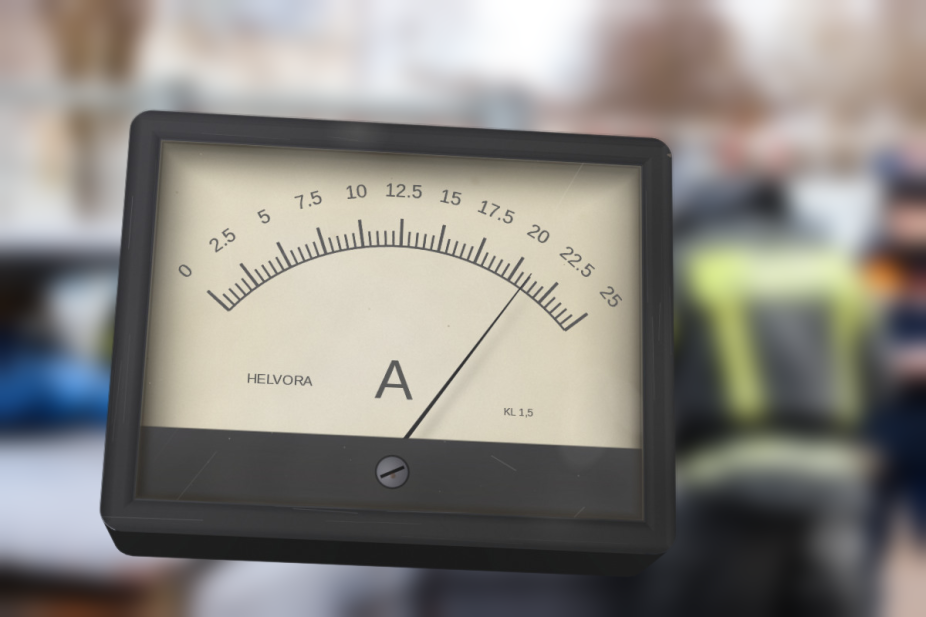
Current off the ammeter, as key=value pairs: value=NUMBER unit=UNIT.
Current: value=21 unit=A
